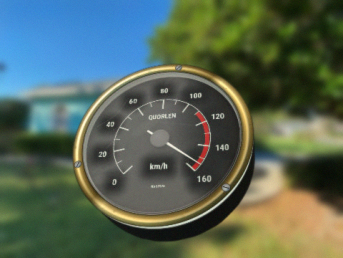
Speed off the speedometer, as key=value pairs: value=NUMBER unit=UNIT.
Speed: value=155 unit=km/h
